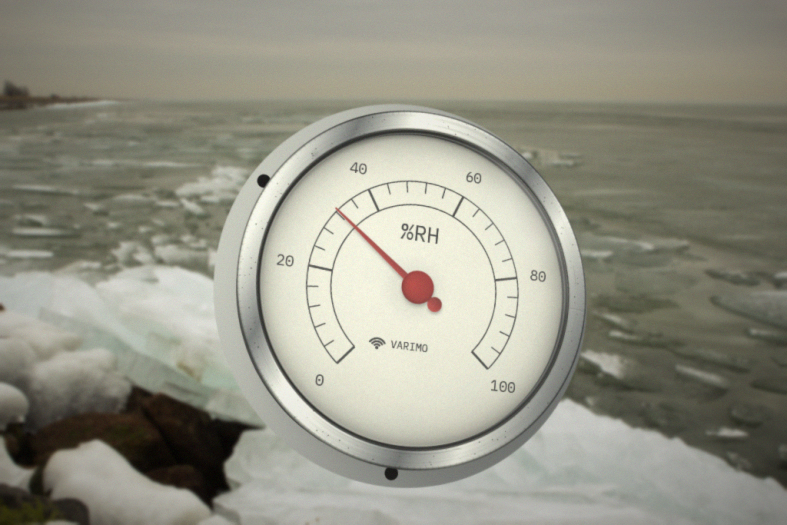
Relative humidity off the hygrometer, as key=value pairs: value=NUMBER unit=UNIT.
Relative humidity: value=32 unit=%
